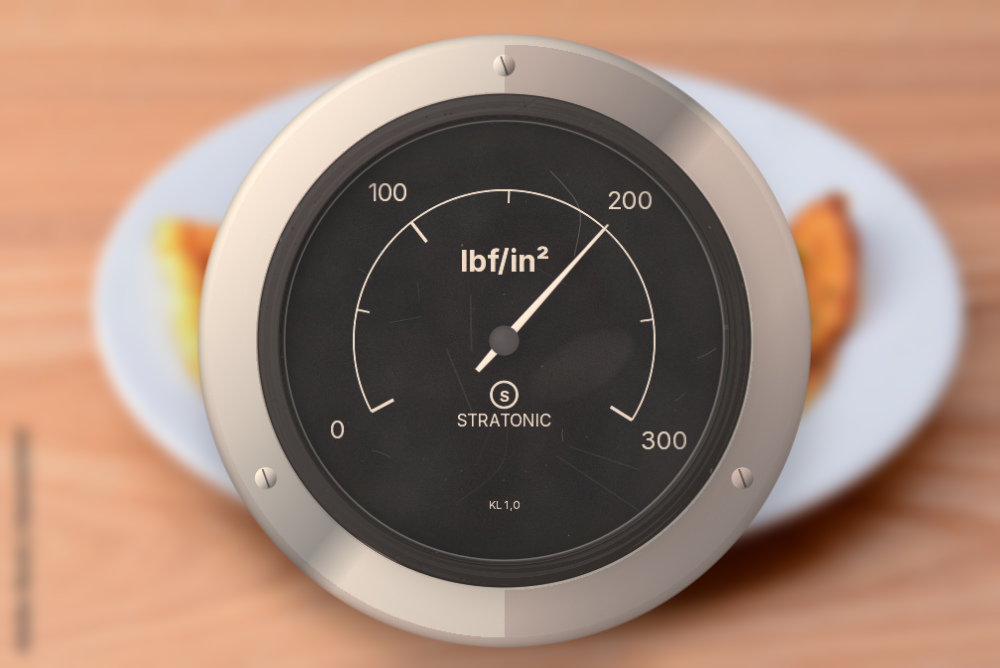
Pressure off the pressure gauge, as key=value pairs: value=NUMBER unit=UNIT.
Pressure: value=200 unit=psi
